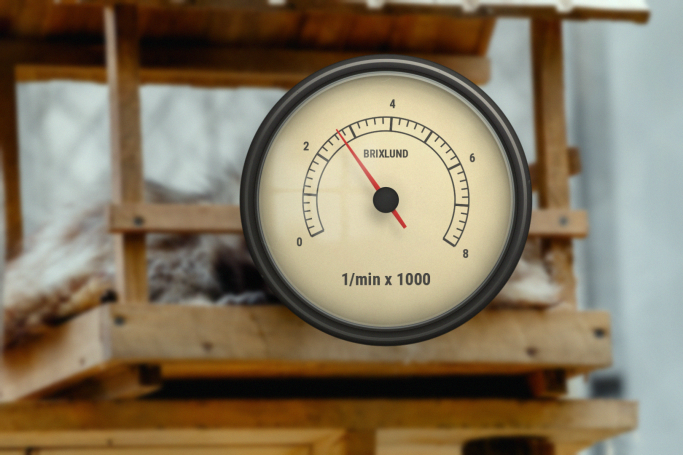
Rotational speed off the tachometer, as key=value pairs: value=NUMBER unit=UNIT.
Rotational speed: value=2700 unit=rpm
